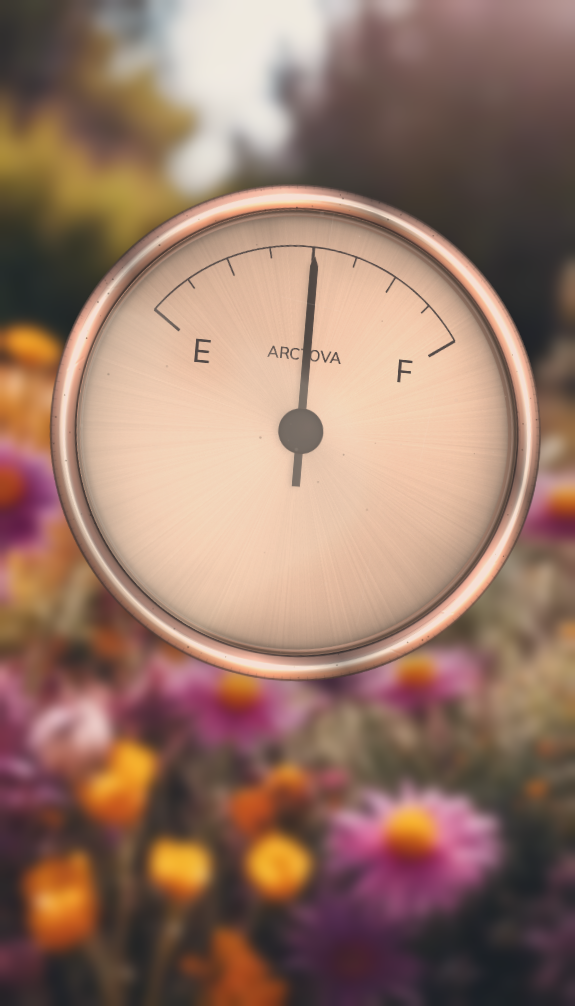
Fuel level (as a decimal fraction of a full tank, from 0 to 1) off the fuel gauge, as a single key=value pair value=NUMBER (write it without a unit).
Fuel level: value=0.5
